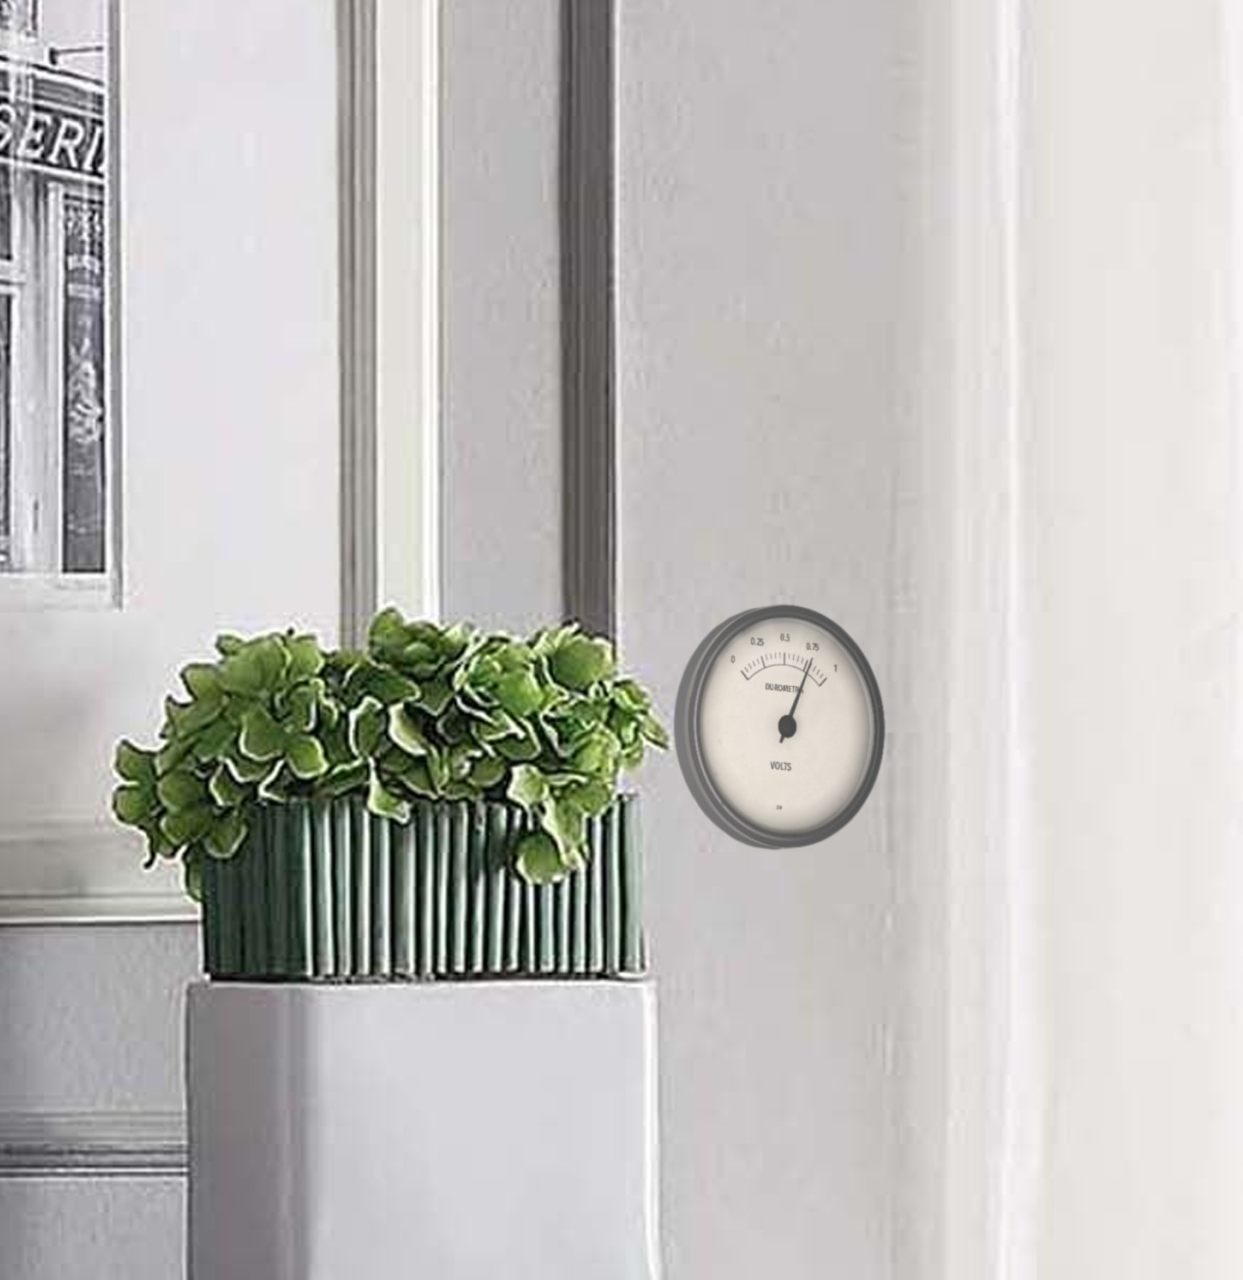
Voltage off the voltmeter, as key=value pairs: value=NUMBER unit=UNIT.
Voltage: value=0.75 unit=V
